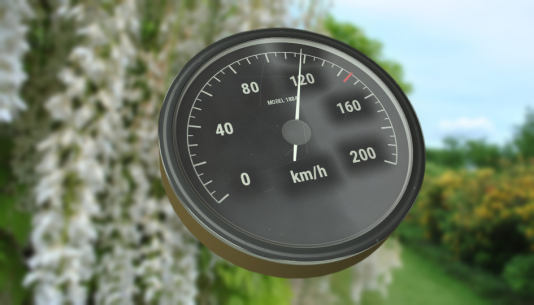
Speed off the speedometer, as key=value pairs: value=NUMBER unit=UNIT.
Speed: value=117.5 unit=km/h
